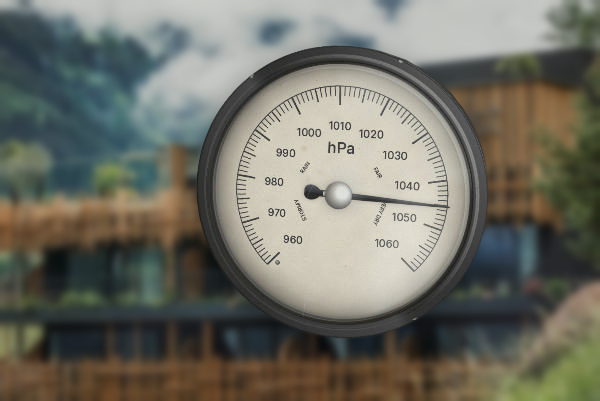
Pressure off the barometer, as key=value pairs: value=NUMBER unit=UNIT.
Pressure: value=1045 unit=hPa
